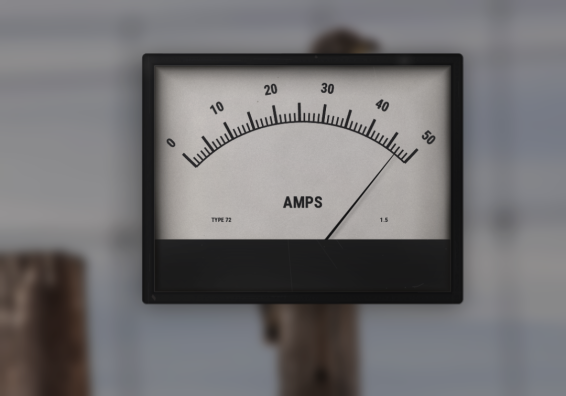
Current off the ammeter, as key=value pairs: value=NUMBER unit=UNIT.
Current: value=47 unit=A
